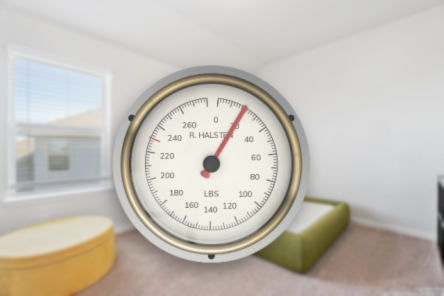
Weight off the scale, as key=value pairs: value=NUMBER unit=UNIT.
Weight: value=20 unit=lb
